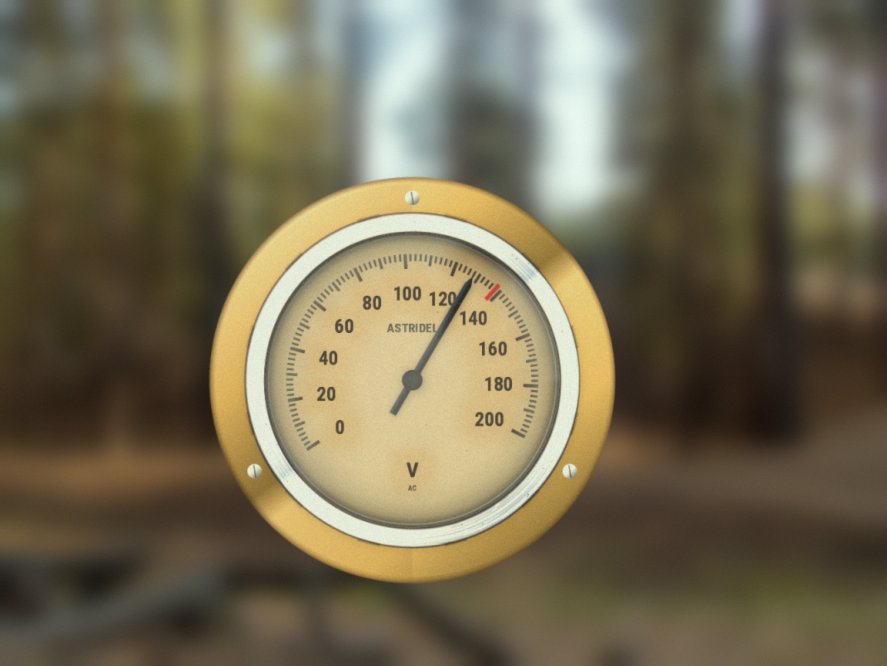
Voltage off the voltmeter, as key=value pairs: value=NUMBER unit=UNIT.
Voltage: value=128 unit=V
